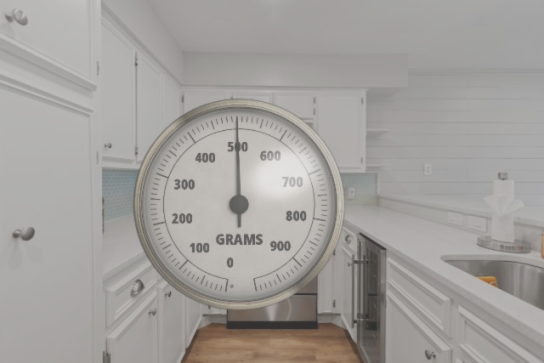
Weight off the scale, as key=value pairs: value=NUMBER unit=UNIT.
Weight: value=500 unit=g
